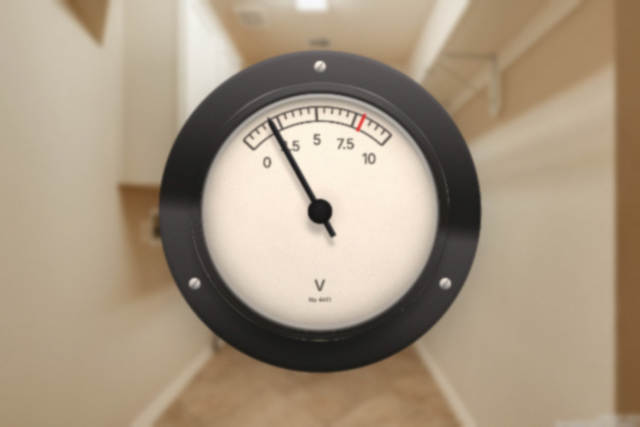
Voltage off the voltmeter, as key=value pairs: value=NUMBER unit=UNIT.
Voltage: value=2 unit=V
